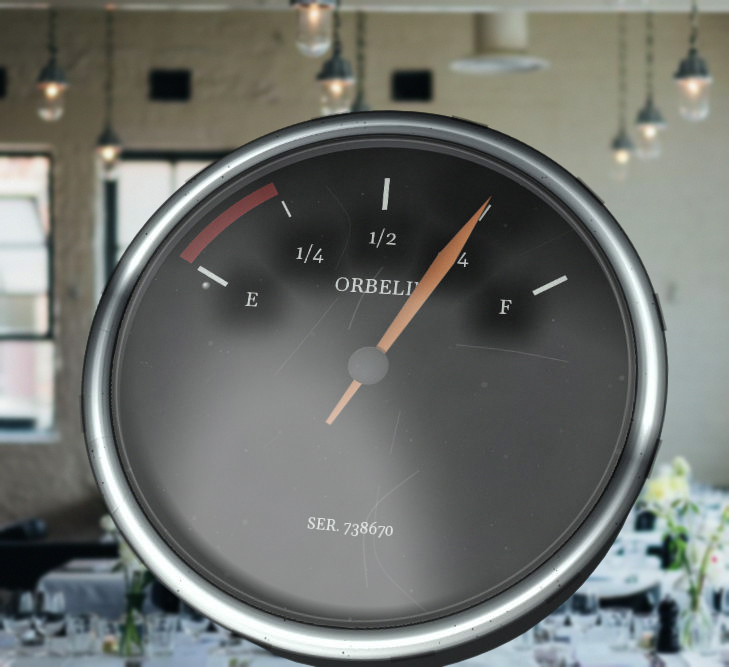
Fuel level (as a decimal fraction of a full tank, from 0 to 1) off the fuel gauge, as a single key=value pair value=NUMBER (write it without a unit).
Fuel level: value=0.75
